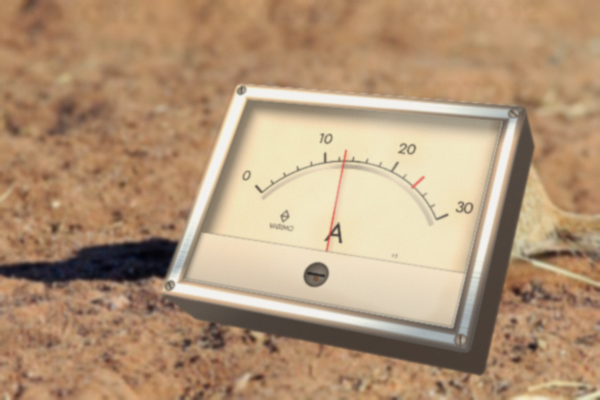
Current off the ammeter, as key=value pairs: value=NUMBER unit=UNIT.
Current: value=13 unit=A
